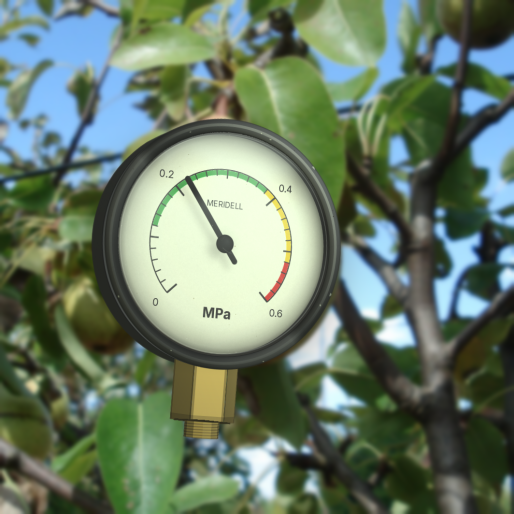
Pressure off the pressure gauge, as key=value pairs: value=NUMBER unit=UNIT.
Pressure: value=0.22 unit=MPa
